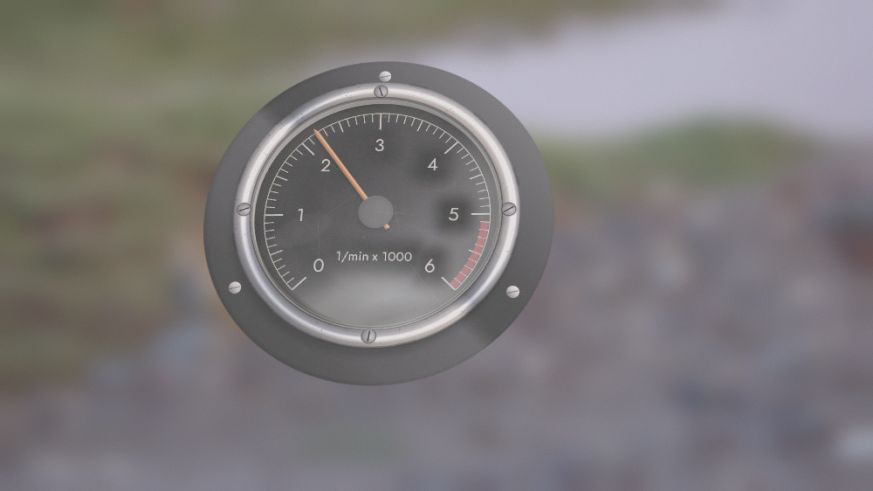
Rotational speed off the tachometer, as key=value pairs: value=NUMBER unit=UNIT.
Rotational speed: value=2200 unit=rpm
